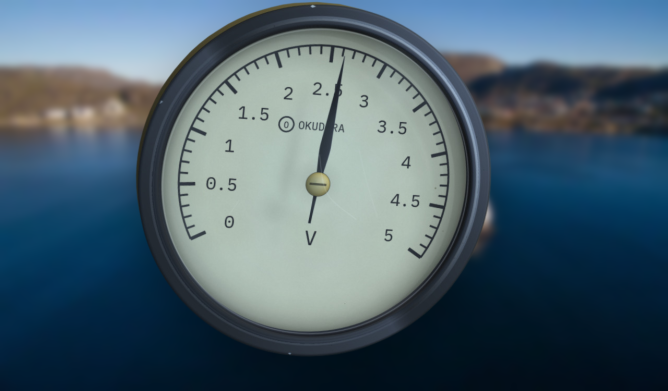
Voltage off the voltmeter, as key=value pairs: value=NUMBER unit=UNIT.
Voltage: value=2.6 unit=V
